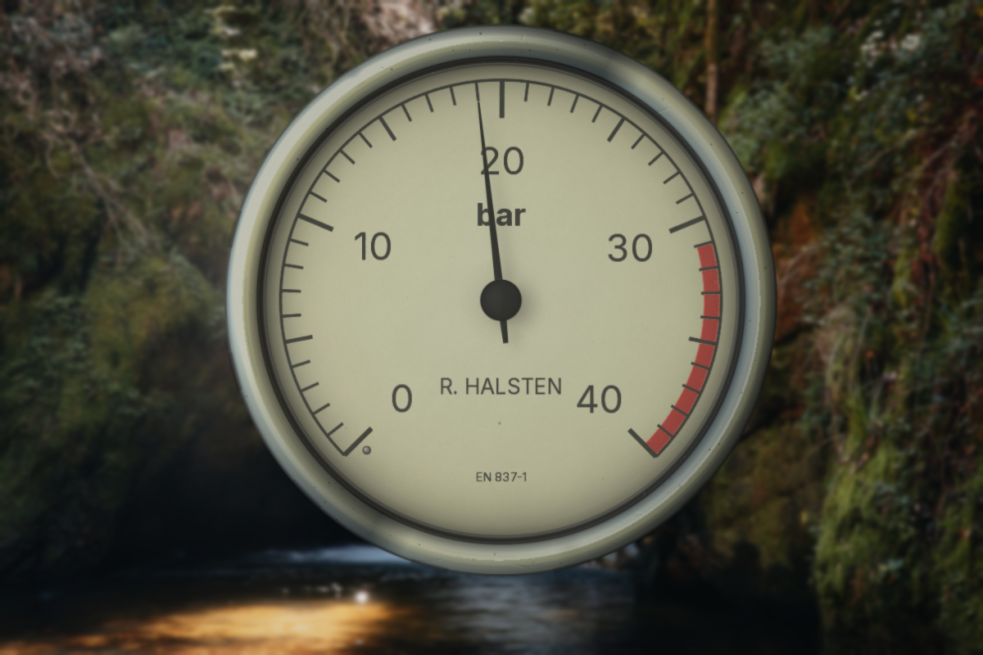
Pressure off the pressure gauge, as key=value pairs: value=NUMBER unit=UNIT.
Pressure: value=19 unit=bar
